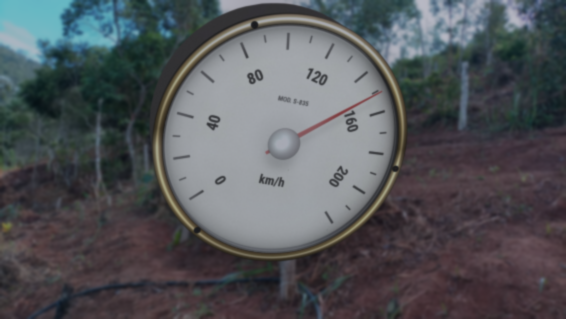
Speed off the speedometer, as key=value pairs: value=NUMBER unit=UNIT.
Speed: value=150 unit=km/h
